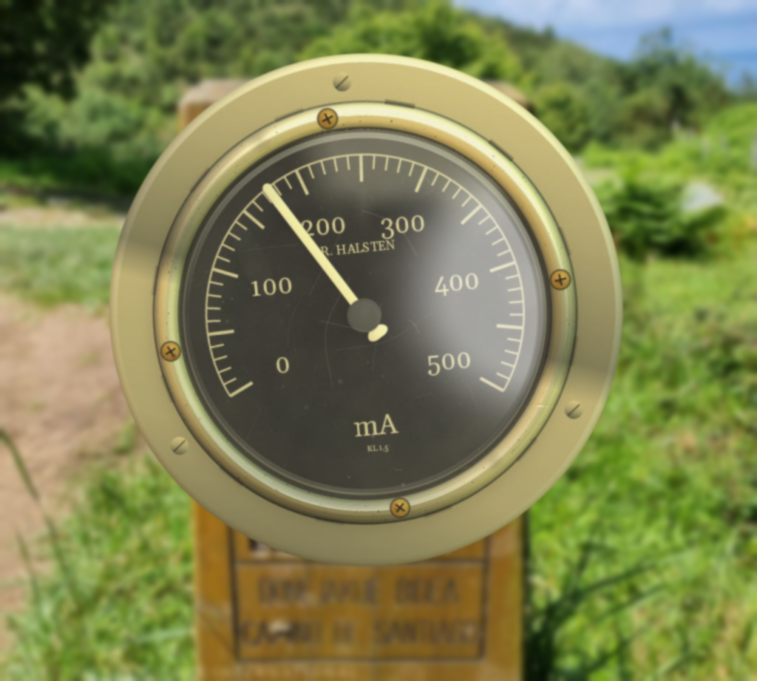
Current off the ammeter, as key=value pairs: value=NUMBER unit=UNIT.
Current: value=175 unit=mA
